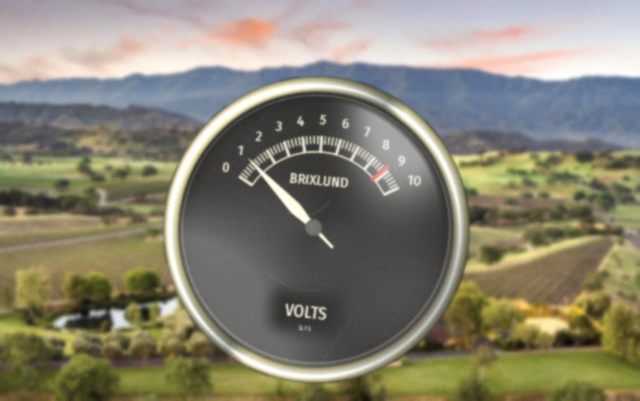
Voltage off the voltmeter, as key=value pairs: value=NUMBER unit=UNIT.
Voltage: value=1 unit=V
